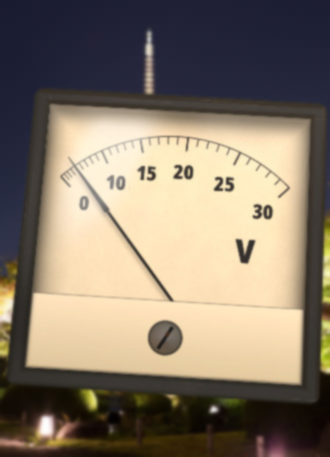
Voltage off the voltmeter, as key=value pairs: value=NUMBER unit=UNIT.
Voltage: value=5 unit=V
